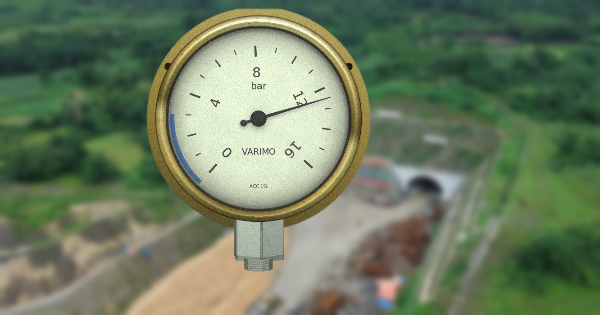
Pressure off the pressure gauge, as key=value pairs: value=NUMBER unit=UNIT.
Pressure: value=12.5 unit=bar
